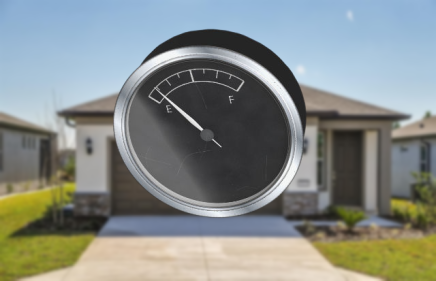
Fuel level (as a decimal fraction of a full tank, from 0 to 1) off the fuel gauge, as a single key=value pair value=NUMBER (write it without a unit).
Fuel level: value=0.125
